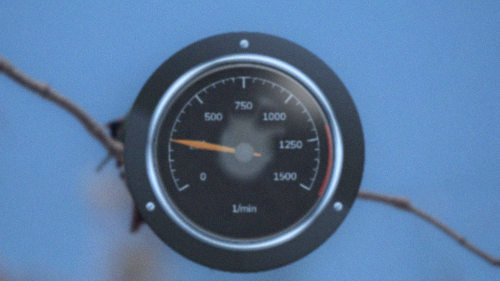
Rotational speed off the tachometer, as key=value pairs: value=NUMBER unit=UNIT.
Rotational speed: value=250 unit=rpm
